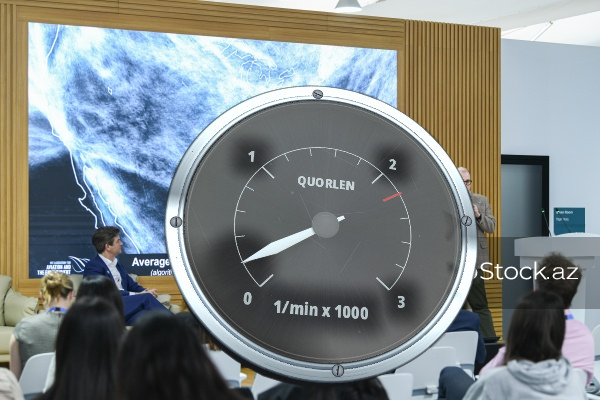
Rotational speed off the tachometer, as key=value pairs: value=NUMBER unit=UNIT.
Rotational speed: value=200 unit=rpm
